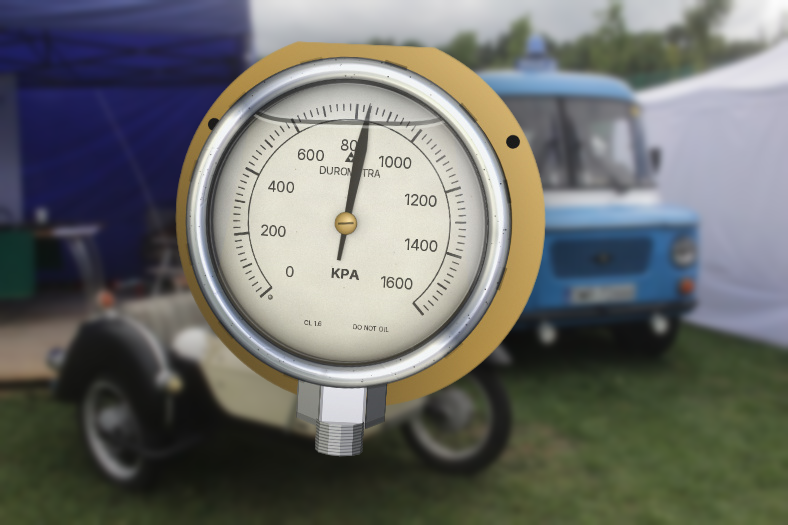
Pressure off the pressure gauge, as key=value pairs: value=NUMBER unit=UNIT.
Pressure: value=840 unit=kPa
